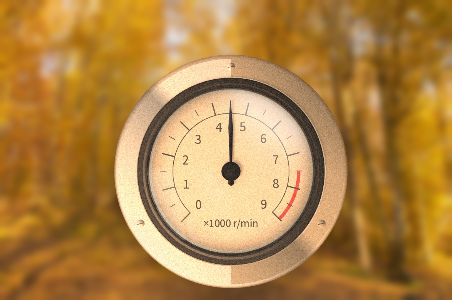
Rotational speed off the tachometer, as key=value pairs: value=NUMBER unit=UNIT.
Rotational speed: value=4500 unit=rpm
